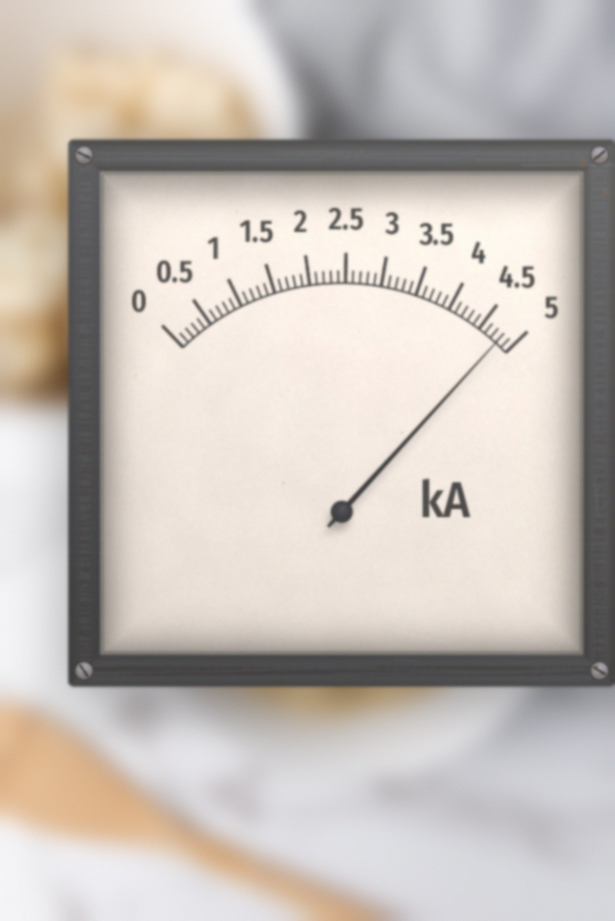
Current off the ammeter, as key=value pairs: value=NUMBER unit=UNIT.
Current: value=4.8 unit=kA
